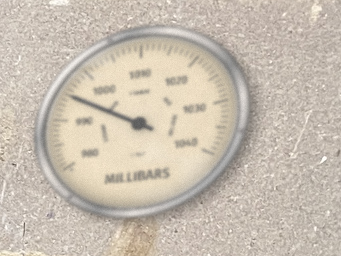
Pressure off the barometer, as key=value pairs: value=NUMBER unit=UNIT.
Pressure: value=995 unit=mbar
